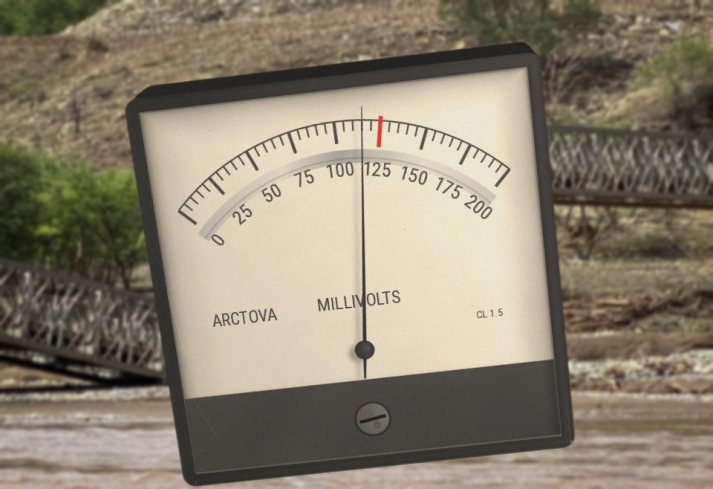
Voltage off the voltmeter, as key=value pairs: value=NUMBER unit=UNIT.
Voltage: value=115 unit=mV
